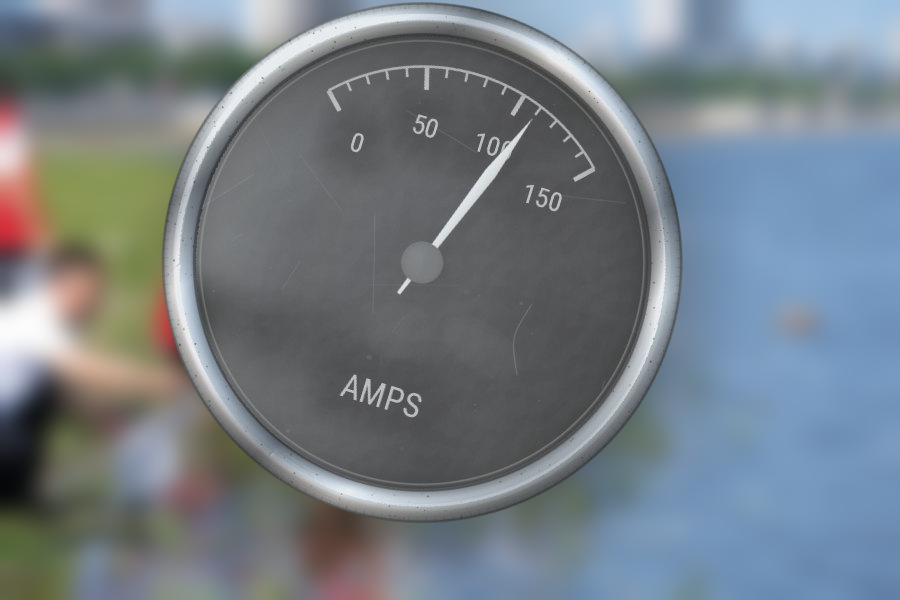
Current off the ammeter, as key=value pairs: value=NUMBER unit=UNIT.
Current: value=110 unit=A
